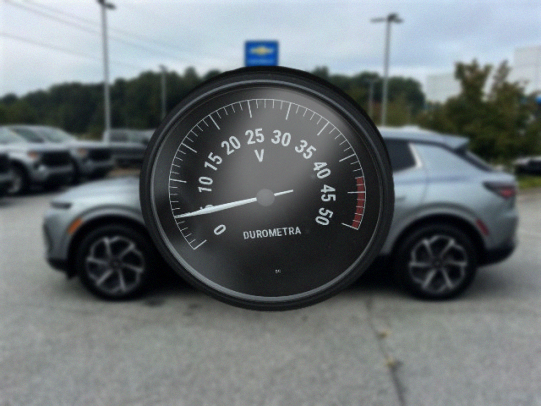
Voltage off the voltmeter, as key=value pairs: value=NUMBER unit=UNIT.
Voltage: value=5 unit=V
